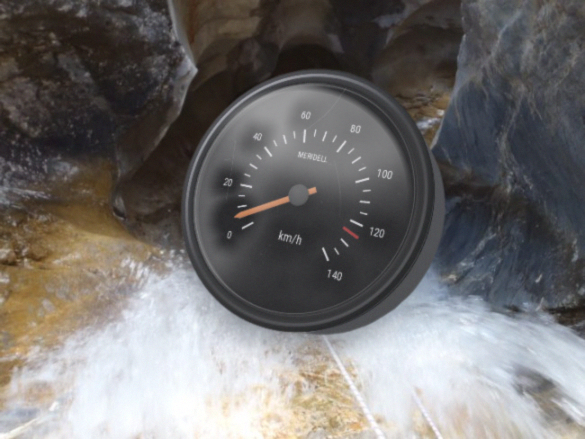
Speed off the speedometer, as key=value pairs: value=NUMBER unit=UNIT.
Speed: value=5 unit=km/h
